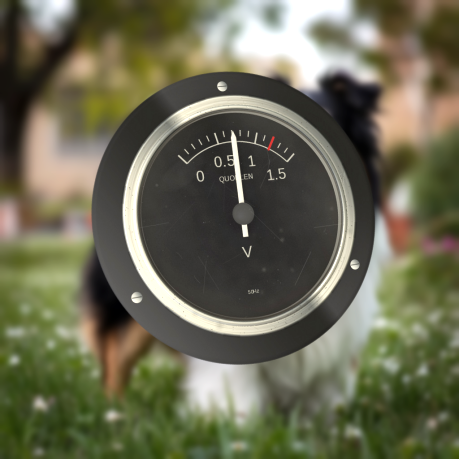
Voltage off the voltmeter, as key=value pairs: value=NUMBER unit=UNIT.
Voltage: value=0.7 unit=V
